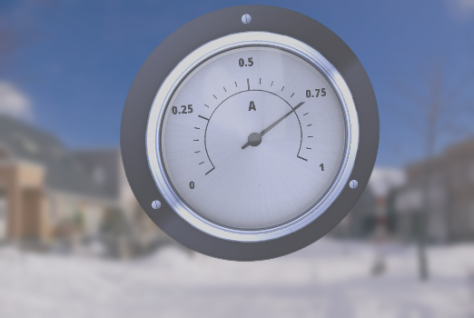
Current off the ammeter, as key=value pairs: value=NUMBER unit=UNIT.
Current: value=0.75 unit=A
